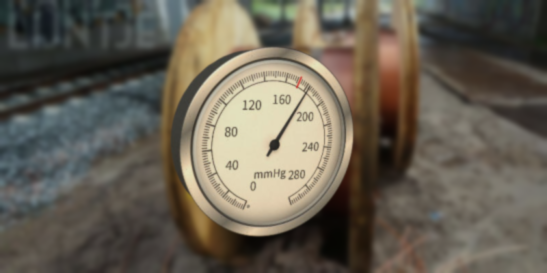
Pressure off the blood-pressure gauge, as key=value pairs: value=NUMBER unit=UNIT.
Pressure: value=180 unit=mmHg
